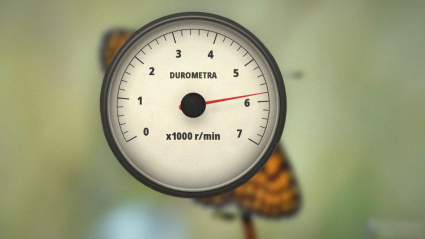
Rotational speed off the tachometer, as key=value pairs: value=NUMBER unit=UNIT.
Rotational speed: value=5800 unit=rpm
